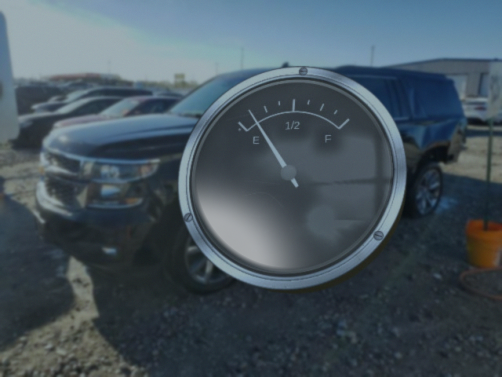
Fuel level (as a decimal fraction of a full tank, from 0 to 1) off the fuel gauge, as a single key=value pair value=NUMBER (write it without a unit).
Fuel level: value=0.125
